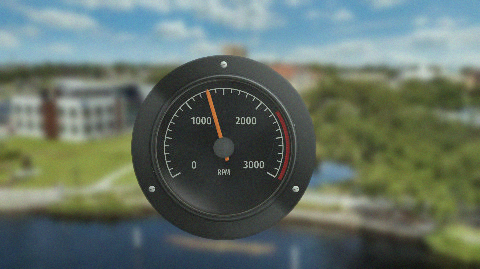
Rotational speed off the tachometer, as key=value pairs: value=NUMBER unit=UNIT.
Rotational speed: value=1300 unit=rpm
